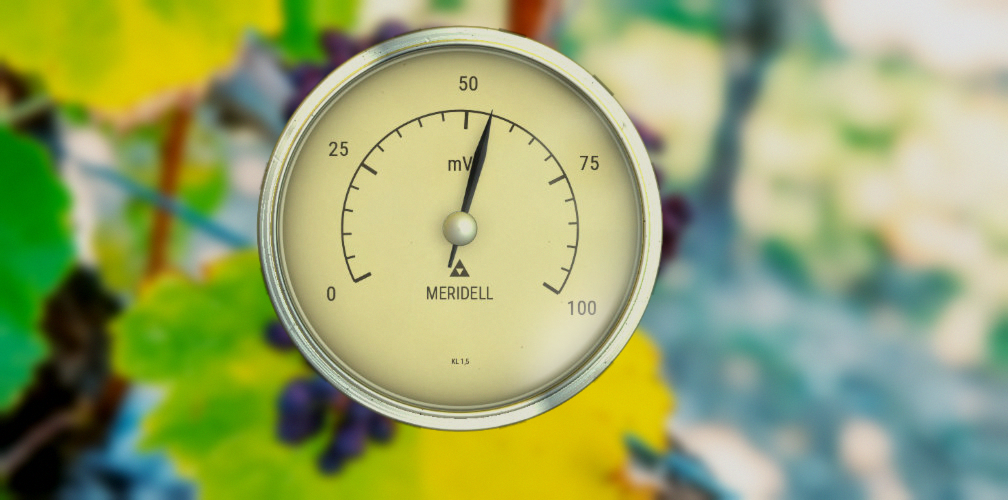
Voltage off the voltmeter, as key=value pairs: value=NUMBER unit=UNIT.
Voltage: value=55 unit=mV
